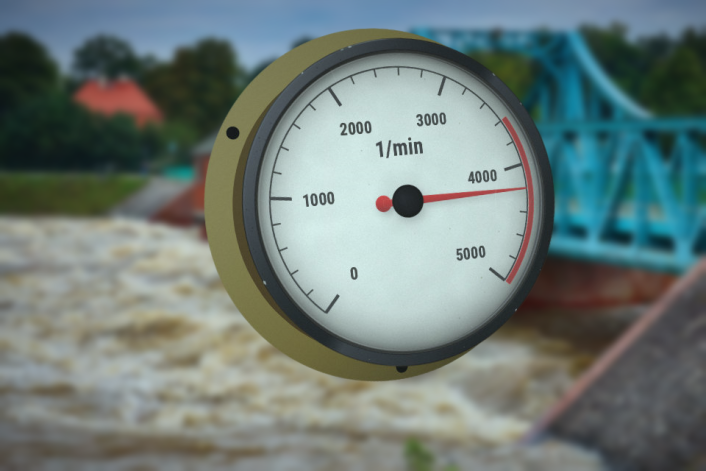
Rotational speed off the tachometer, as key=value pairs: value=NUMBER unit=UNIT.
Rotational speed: value=4200 unit=rpm
